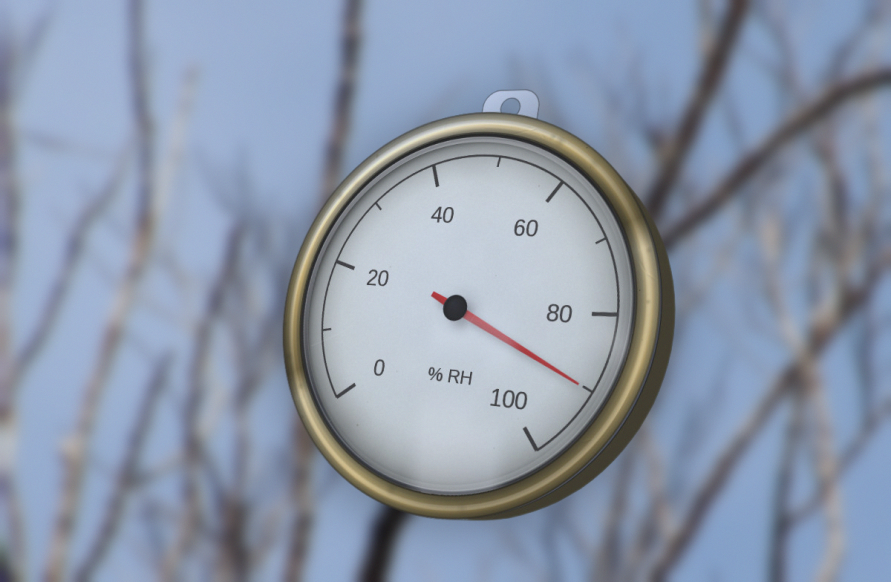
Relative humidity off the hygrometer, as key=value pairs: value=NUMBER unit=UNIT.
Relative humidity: value=90 unit=%
